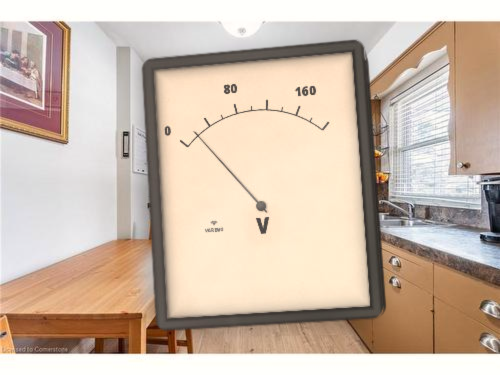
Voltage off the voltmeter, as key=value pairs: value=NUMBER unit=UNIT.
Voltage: value=20 unit=V
